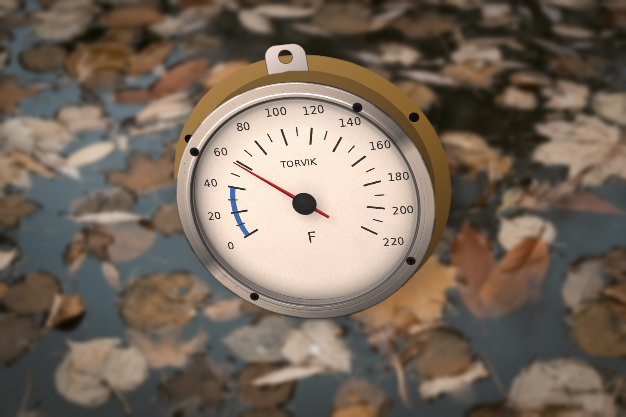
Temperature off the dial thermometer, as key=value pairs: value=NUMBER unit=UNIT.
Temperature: value=60 unit=°F
